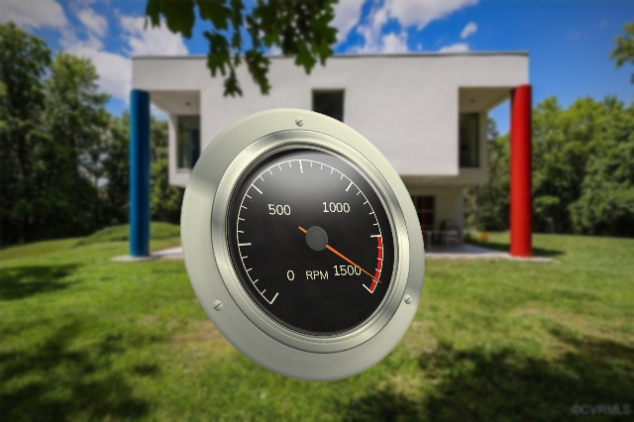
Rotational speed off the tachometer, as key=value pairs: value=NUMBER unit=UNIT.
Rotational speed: value=1450 unit=rpm
